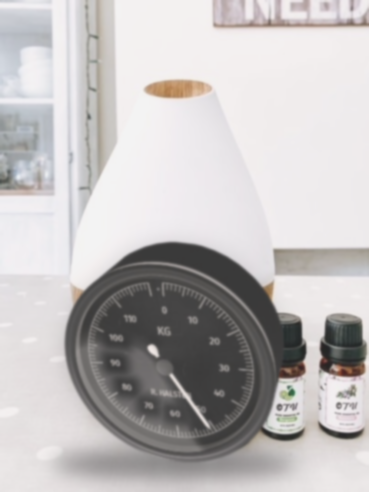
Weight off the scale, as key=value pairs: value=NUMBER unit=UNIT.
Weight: value=50 unit=kg
